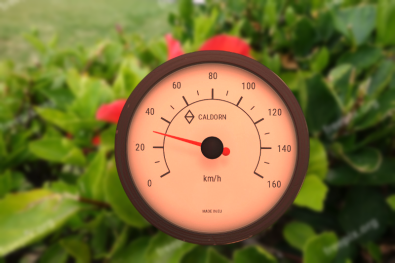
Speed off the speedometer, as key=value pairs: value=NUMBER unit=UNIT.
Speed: value=30 unit=km/h
